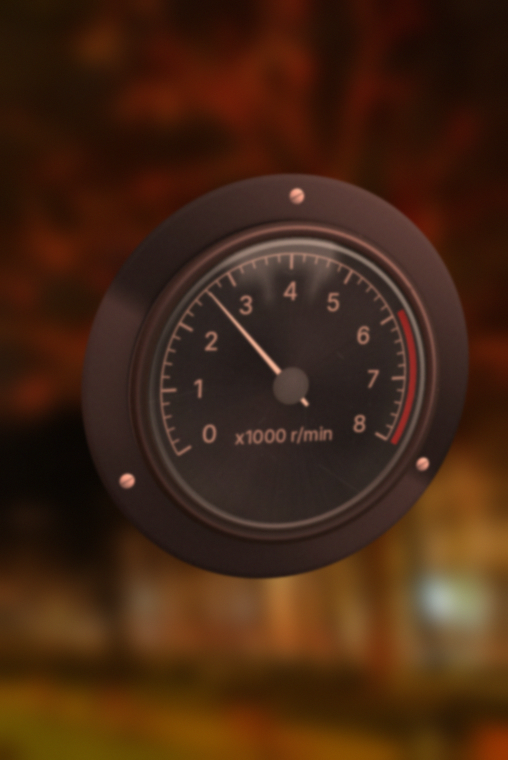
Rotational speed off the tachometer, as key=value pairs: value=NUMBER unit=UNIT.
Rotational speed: value=2600 unit=rpm
